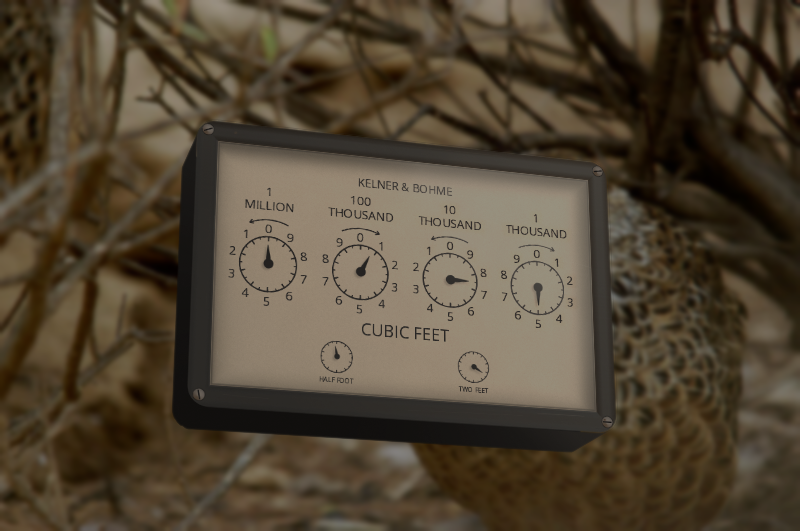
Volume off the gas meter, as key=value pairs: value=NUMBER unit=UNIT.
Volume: value=7500 unit=ft³
